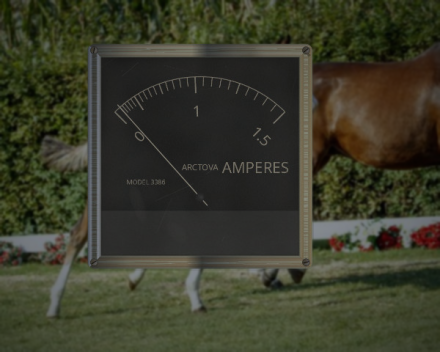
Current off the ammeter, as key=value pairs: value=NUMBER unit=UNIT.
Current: value=0.25 unit=A
